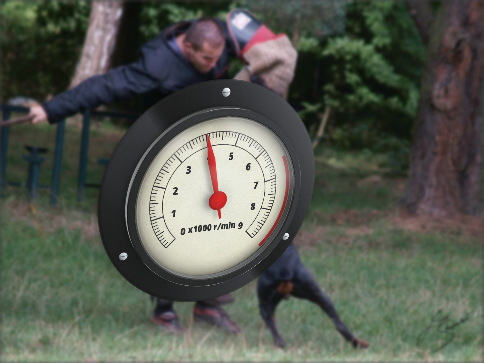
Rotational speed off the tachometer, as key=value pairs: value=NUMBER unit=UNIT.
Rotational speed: value=4000 unit=rpm
